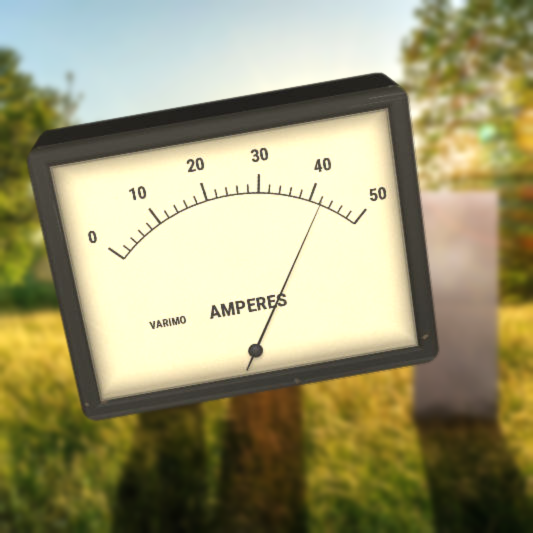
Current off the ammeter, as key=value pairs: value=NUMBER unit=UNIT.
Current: value=42 unit=A
